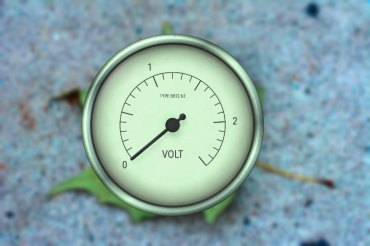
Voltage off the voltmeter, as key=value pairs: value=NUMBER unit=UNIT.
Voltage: value=0 unit=V
